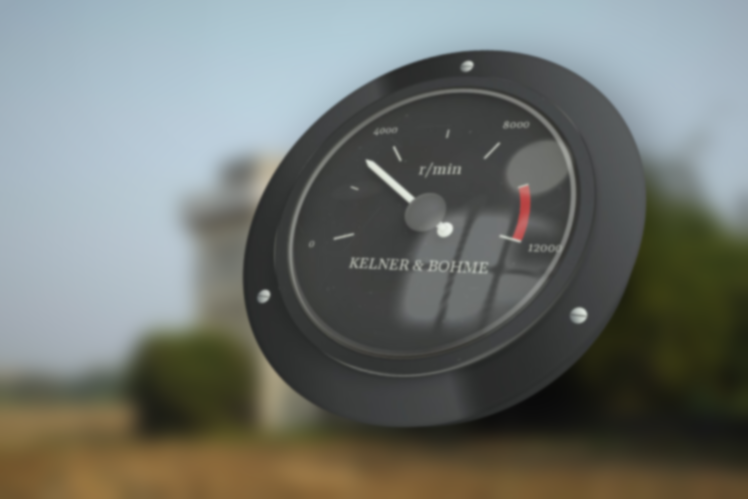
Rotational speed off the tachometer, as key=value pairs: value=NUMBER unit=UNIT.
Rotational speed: value=3000 unit=rpm
